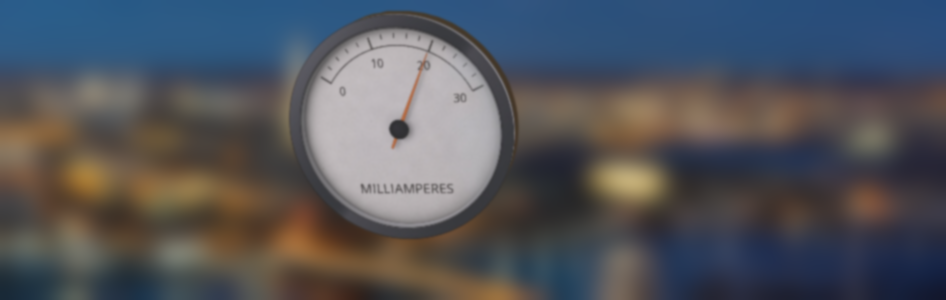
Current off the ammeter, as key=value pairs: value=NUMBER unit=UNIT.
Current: value=20 unit=mA
